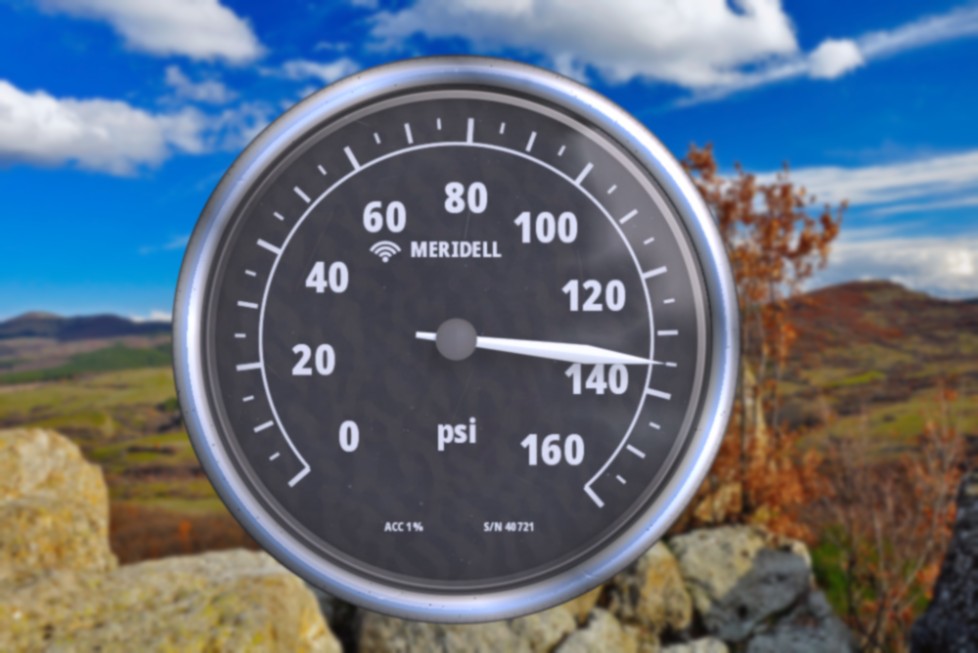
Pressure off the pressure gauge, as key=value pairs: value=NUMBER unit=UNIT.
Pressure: value=135 unit=psi
